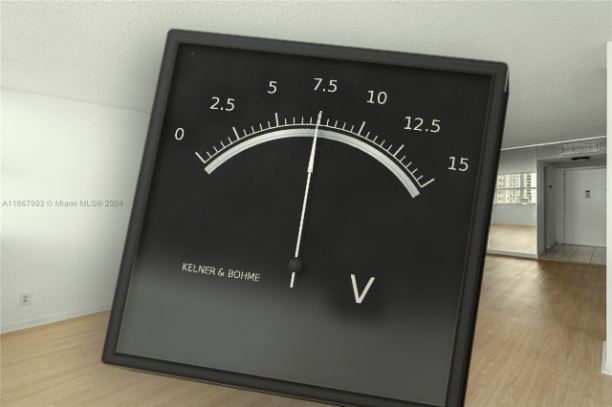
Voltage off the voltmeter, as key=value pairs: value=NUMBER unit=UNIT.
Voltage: value=7.5 unit=V
